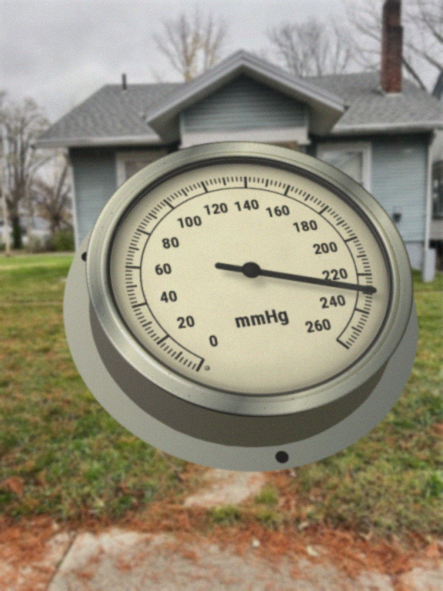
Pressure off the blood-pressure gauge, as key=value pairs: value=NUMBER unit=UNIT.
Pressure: value=230 unit=mmHg
